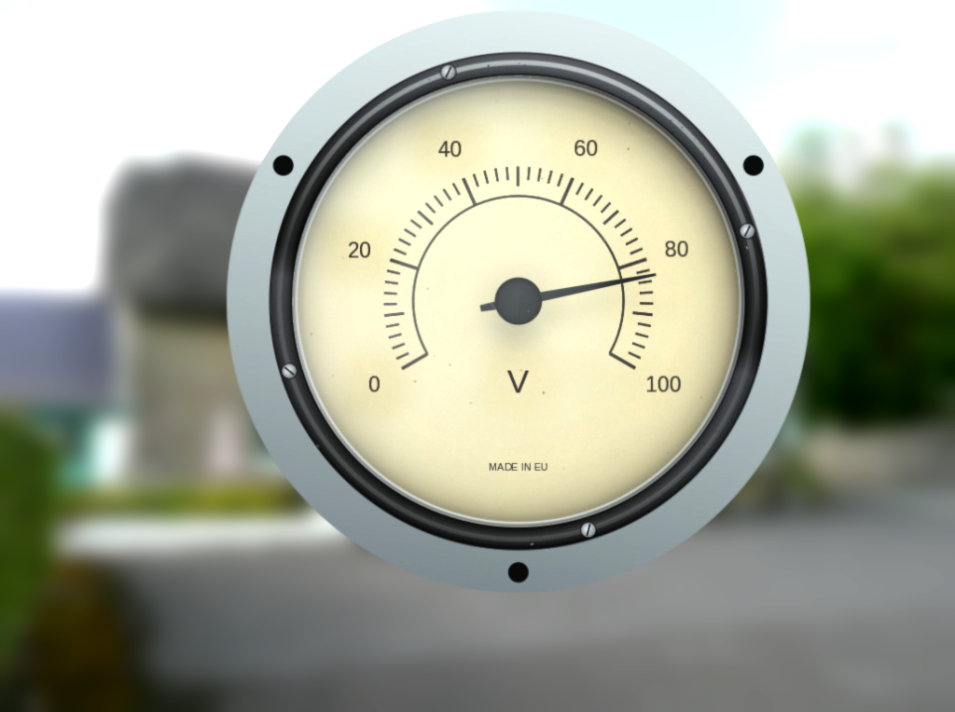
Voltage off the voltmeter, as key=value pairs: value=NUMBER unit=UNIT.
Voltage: value=83 unit=V
